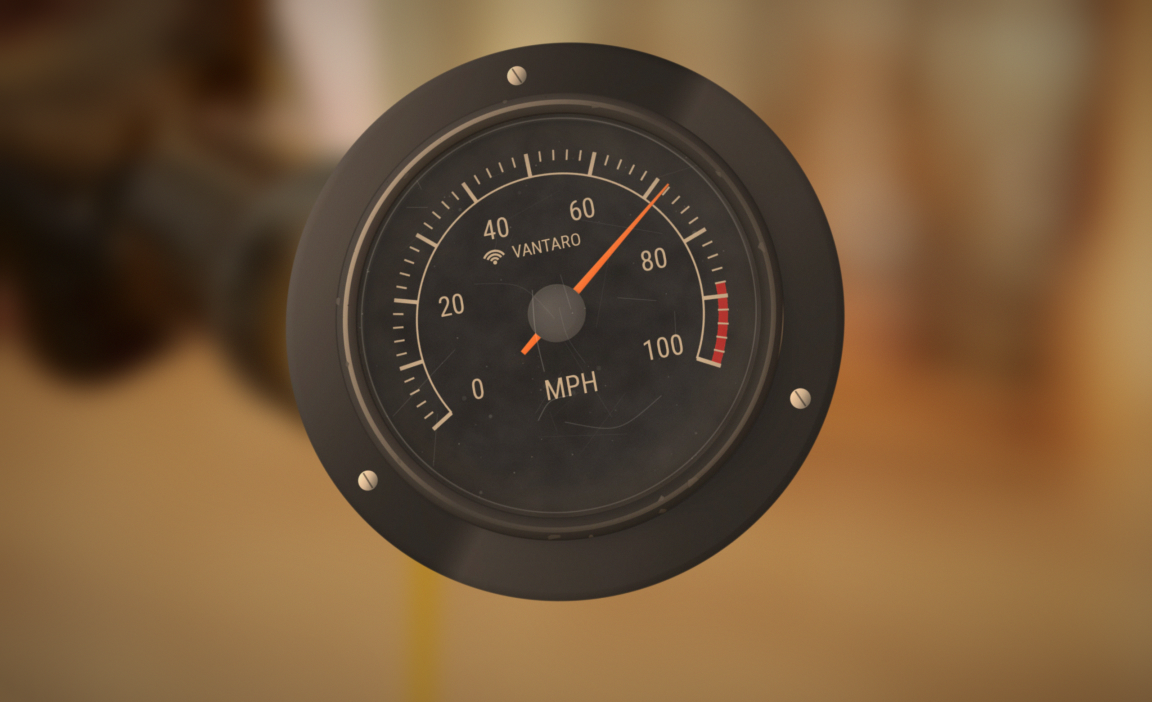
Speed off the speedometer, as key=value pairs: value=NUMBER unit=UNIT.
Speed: value=72 unit=mph
